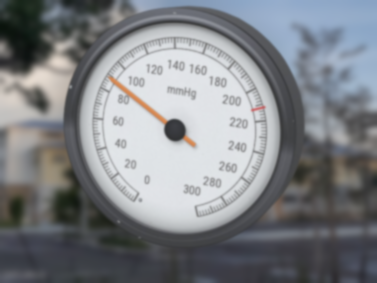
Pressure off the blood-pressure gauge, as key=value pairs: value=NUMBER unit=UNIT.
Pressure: value=90 unit=mmHg
